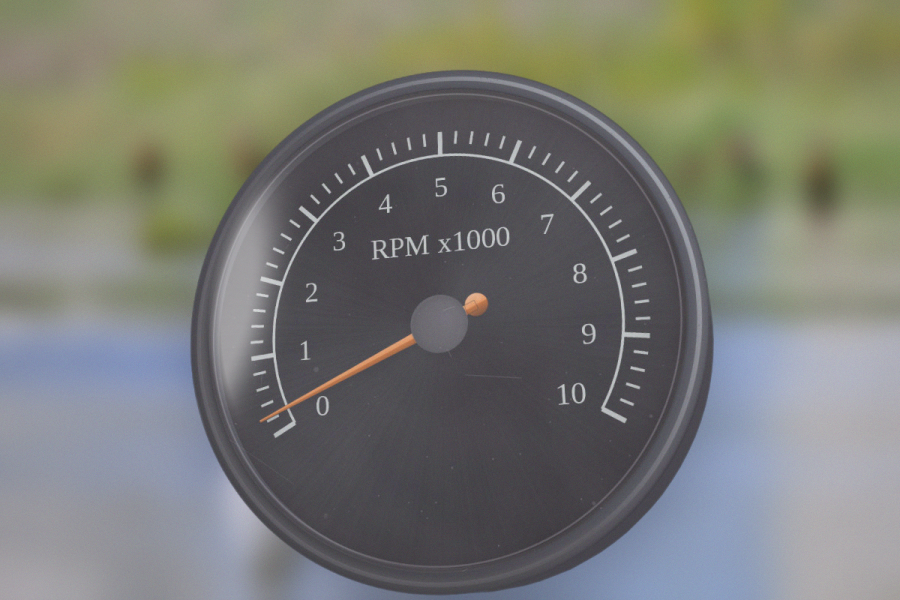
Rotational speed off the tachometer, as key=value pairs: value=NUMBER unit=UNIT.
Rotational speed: value=200 unit=rpm
